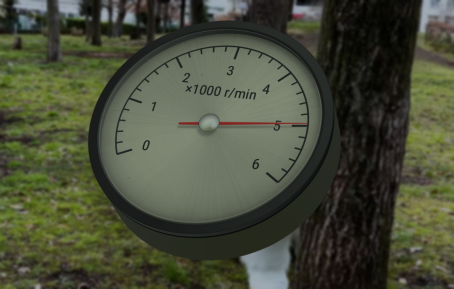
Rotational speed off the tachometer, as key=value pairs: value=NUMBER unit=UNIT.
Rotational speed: value=5000 unit=rpm
